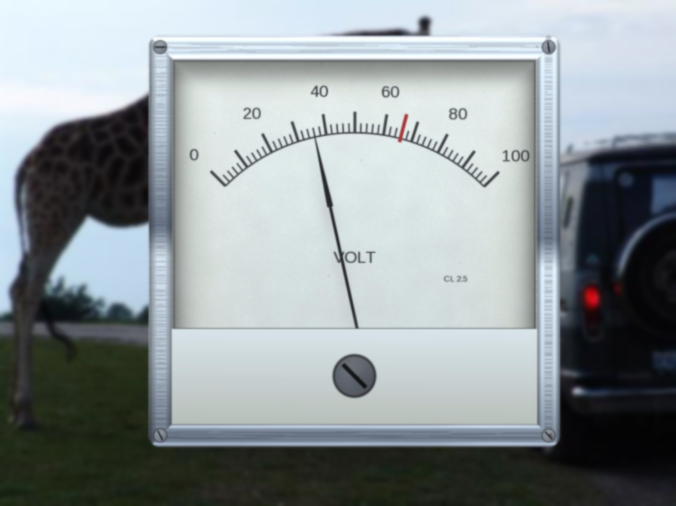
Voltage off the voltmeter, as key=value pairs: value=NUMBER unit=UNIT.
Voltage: value=36 unit=V
